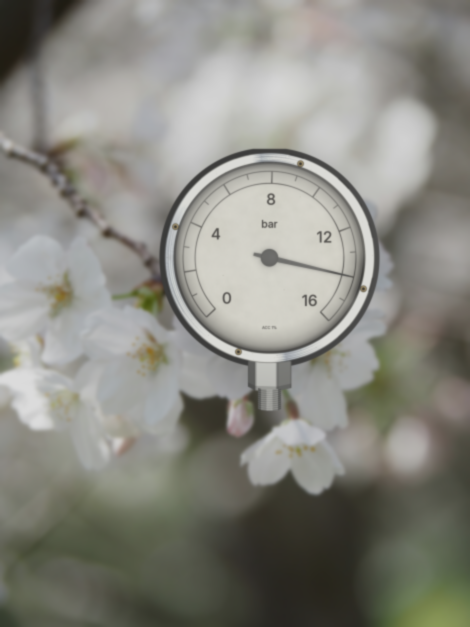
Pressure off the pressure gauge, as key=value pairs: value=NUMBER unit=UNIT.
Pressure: value=14 unit=bar
